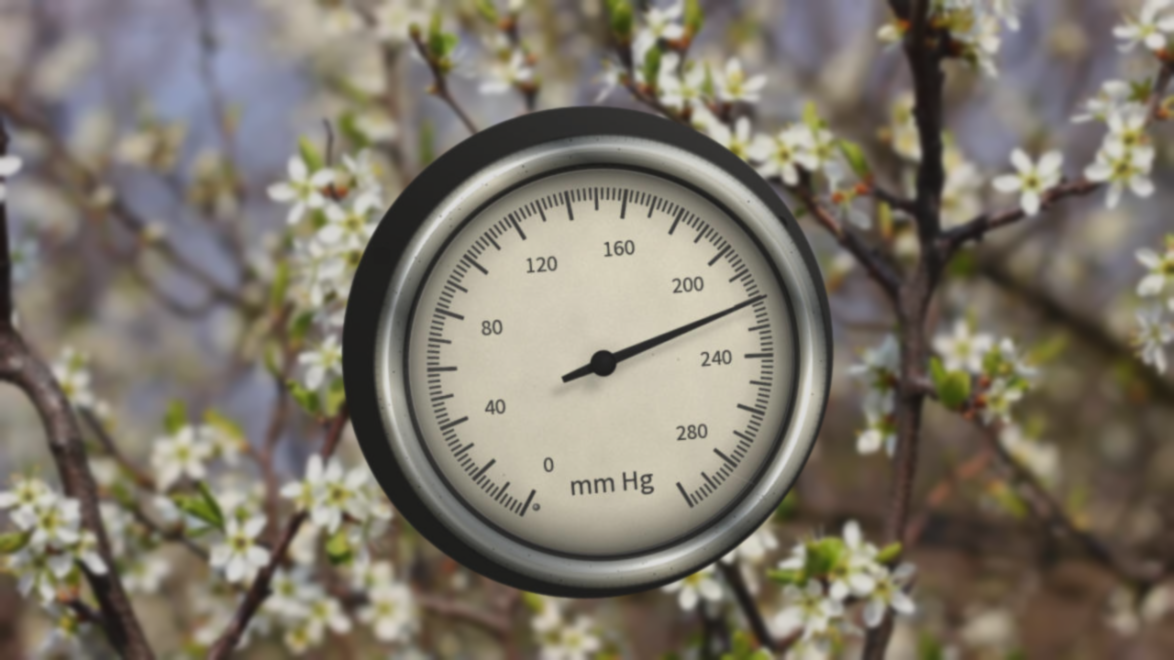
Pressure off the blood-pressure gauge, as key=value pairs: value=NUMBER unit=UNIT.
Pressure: value=220 unit=mmHg
